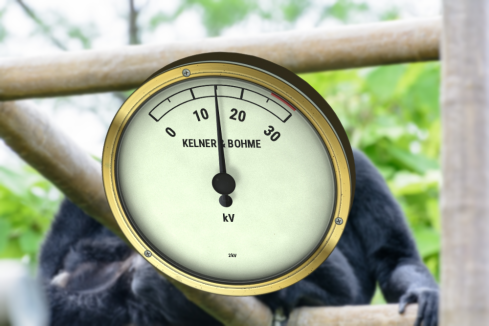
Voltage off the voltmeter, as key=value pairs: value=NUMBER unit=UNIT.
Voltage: value=15 unit=kV
